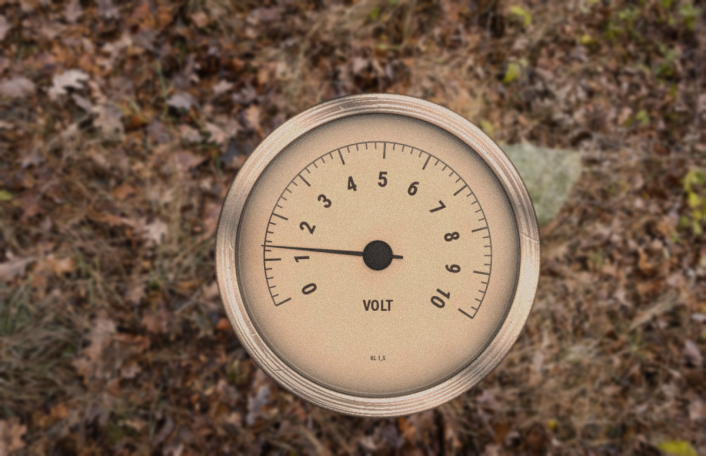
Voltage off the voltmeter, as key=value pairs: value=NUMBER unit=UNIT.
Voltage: value=1.3 unit=V
